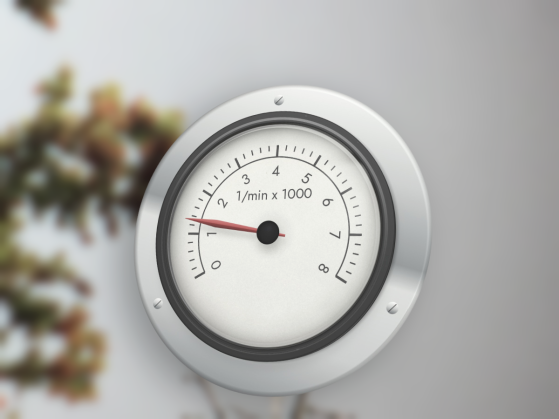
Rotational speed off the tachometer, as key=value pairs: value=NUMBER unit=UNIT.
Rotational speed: value=1300 unit=rpm
